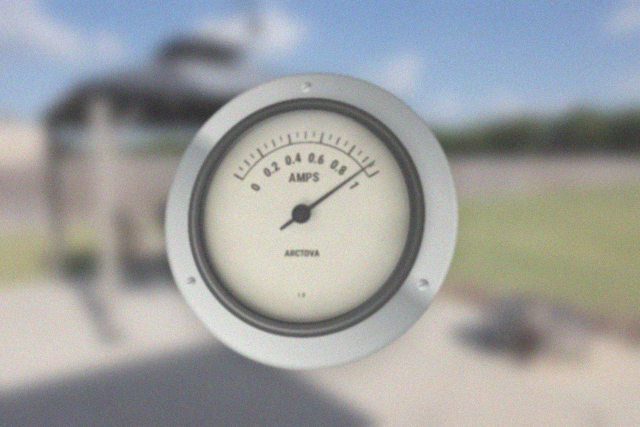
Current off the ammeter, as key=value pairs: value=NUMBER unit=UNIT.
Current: value=0.95 unit=A
